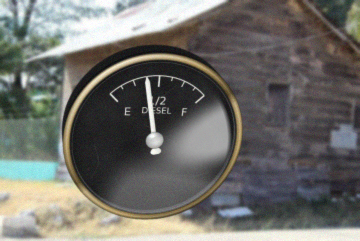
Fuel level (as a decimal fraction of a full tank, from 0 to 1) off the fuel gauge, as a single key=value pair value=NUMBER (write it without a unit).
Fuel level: value=0.375
